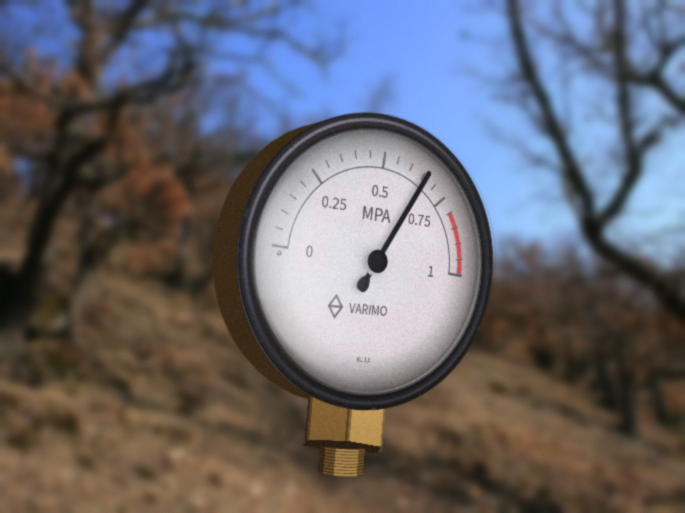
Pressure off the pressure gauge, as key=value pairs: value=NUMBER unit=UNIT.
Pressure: value=0.65 unit=MPa
